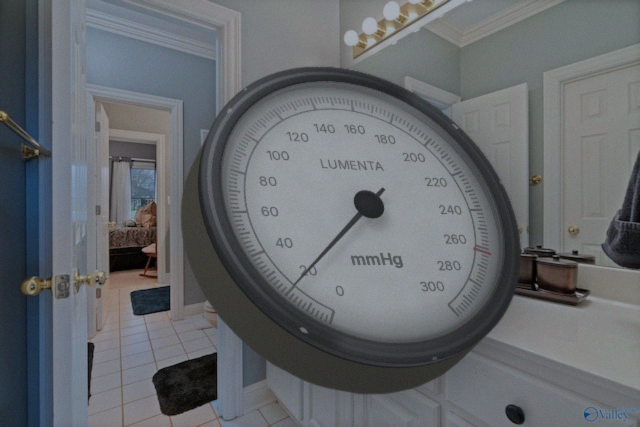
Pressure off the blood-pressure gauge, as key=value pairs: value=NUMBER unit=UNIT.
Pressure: value=20 unit=mmHg
